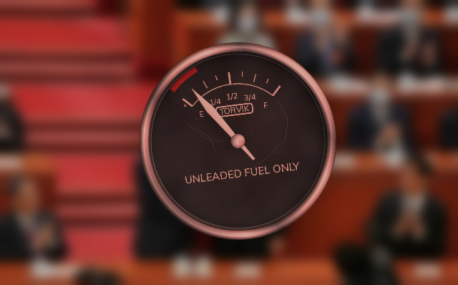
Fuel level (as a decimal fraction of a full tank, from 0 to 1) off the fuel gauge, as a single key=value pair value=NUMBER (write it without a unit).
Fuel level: value=0.125
